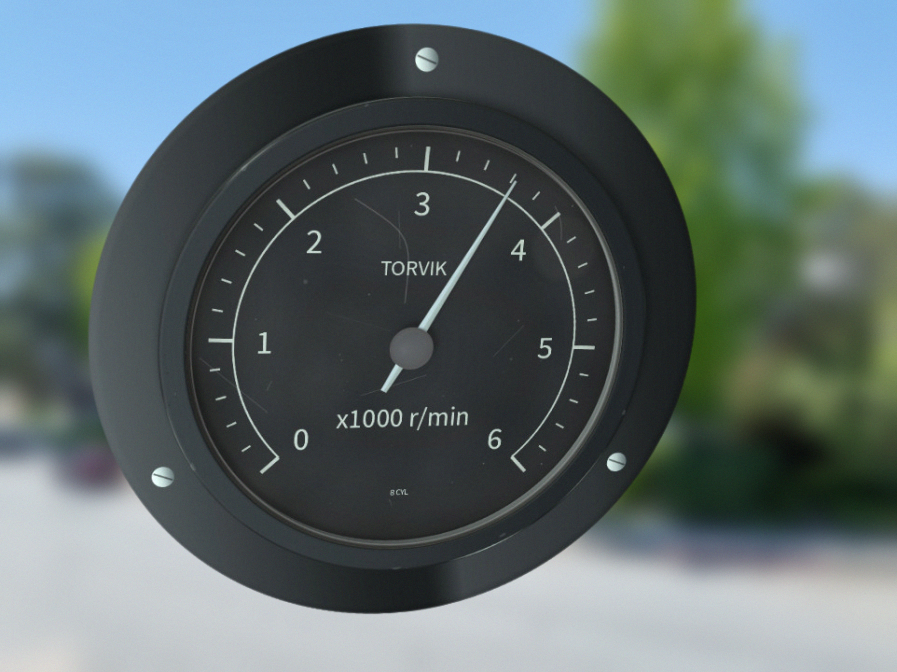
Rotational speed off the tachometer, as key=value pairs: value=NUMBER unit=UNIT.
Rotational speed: value=3600 unit=rpm
